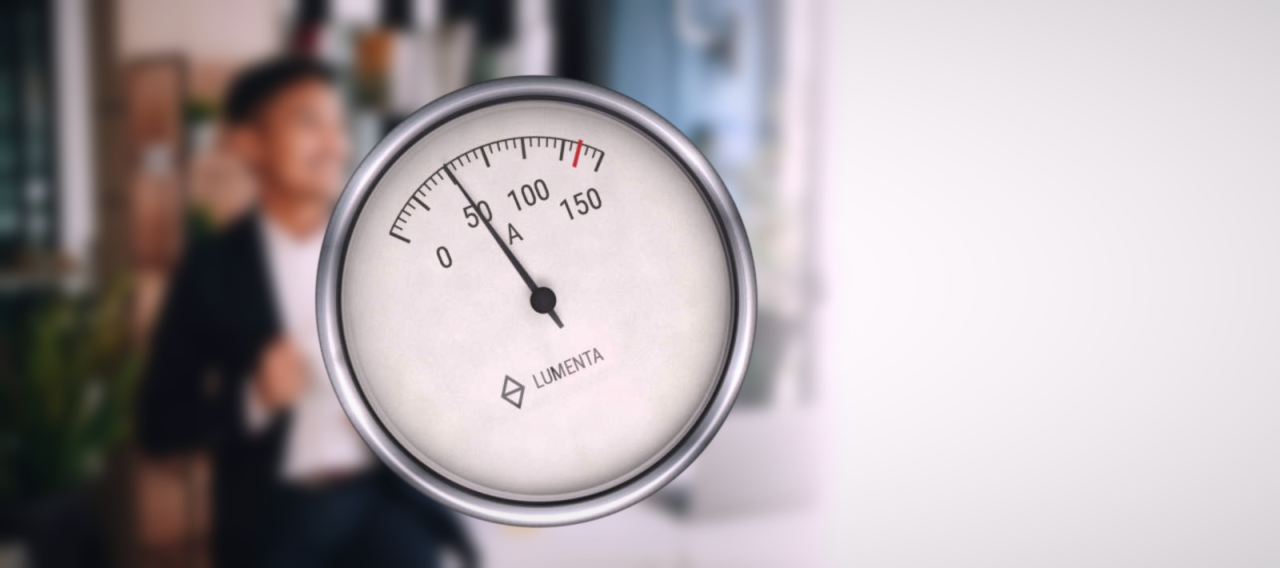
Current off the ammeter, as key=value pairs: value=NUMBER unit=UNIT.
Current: value=50 unit=A
